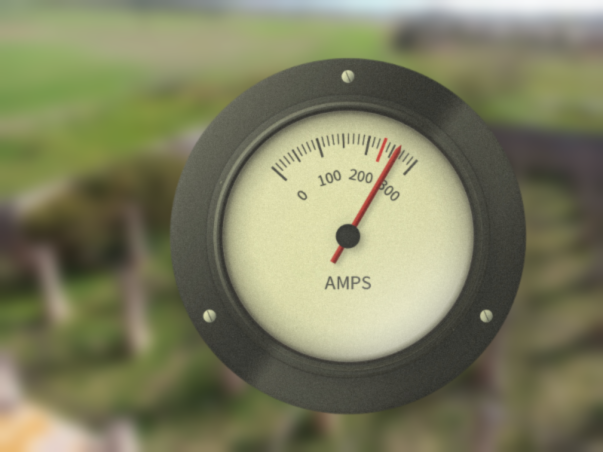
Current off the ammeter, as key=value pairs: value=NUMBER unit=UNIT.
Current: value=260 unit=A
